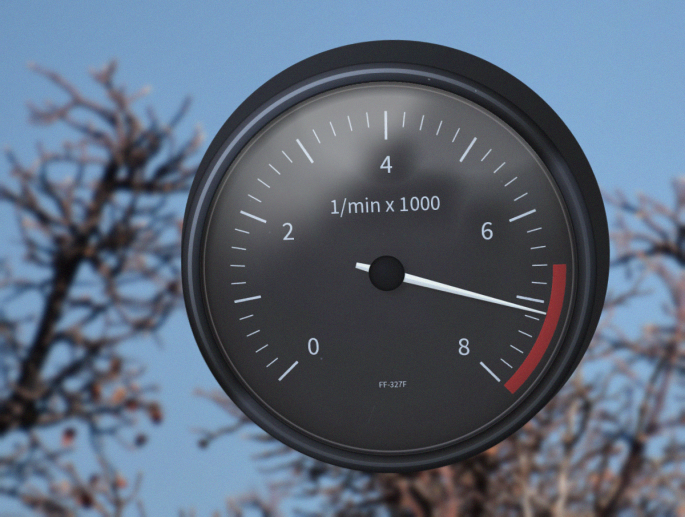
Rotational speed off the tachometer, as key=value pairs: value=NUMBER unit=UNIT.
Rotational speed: value=7100 unit=rpm
